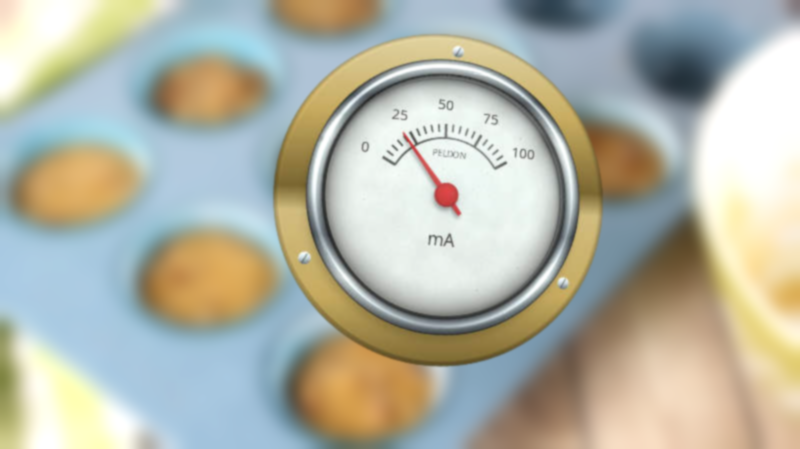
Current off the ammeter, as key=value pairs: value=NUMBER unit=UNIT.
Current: value=20 unit=mA
